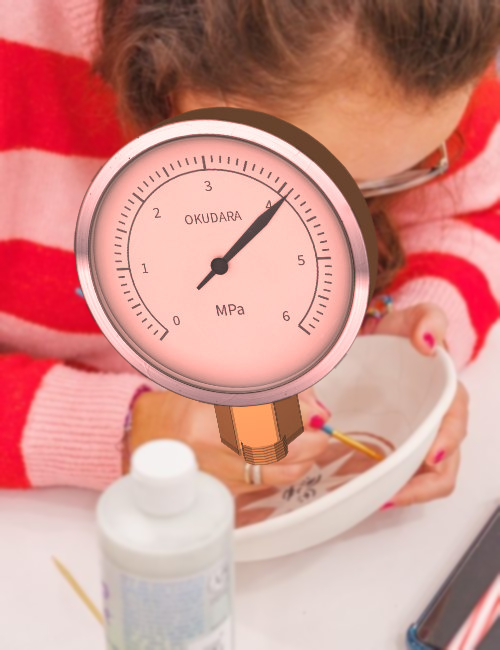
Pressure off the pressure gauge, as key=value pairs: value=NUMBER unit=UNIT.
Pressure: value=4.1 unit=MPa
